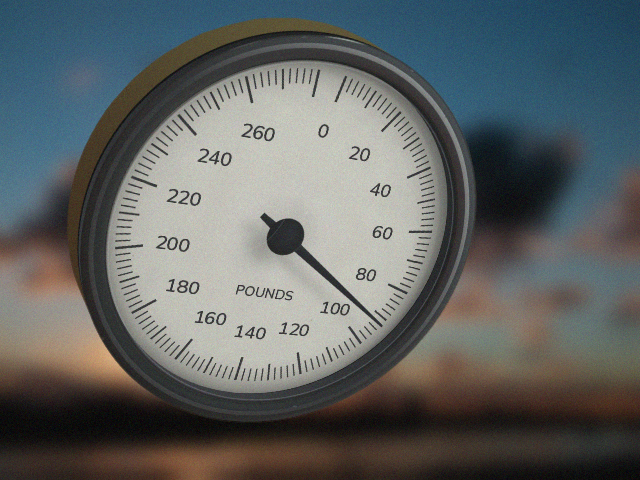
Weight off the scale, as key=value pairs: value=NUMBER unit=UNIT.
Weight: value=92 unit=lb
